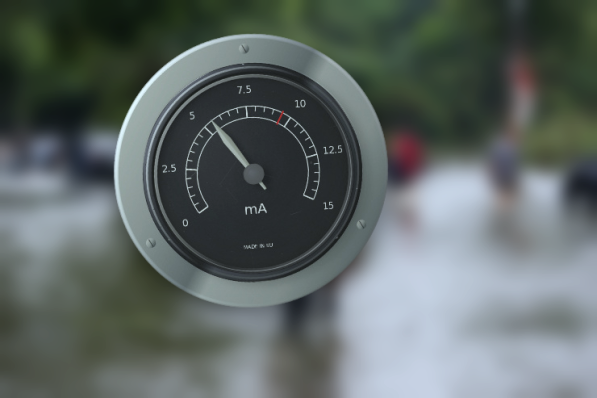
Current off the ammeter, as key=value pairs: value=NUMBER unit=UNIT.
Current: value=5.5 unit=mA
